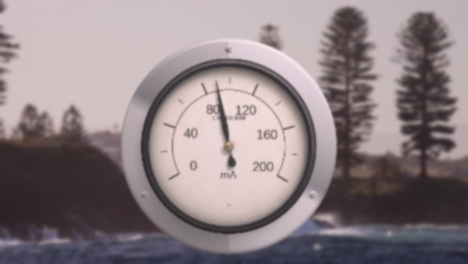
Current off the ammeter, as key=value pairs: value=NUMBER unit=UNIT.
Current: value=90 unit=mA
